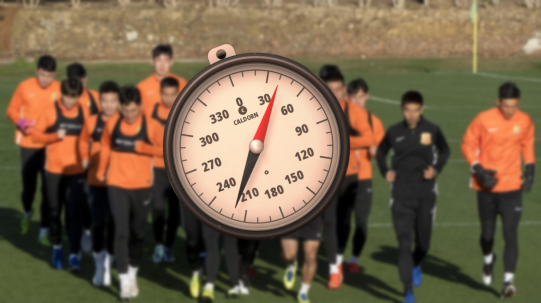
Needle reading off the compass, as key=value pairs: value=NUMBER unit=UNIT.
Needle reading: value=40 unit=°
